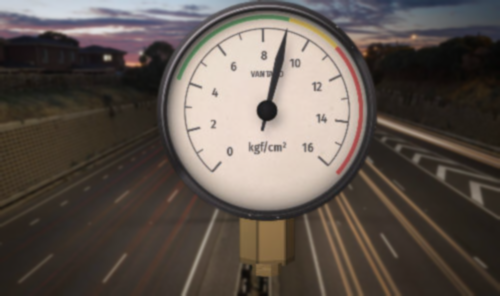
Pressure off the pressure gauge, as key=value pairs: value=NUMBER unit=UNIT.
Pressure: value=9 unit=kg/cm²
